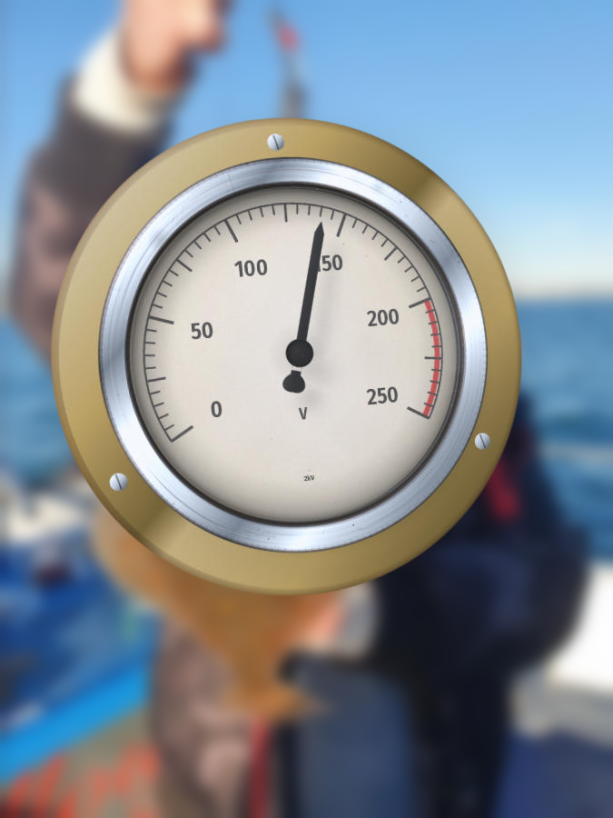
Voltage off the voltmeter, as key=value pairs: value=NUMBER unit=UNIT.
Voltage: value=140 unit=V
